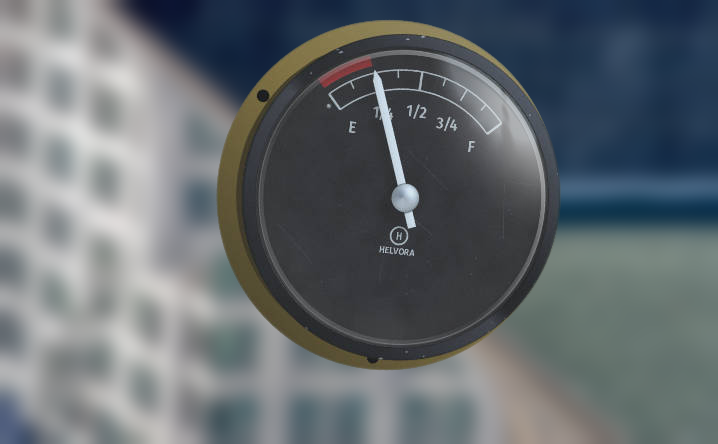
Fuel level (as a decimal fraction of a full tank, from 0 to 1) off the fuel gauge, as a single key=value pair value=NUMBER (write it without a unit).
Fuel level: value=0.25
